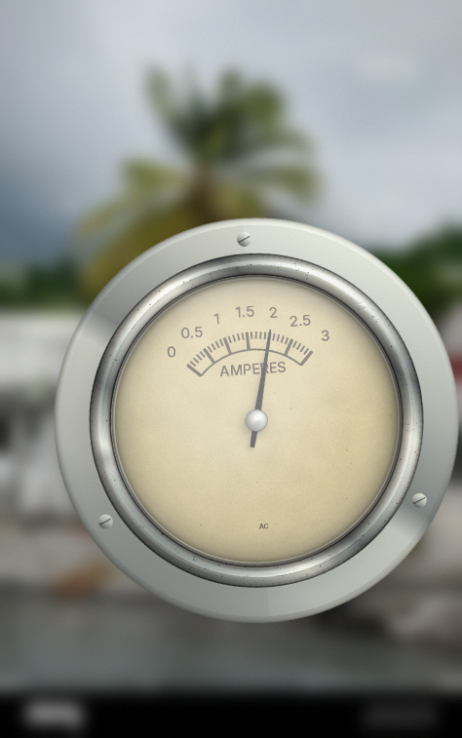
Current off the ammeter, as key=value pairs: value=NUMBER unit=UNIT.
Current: value=2 unit=A
